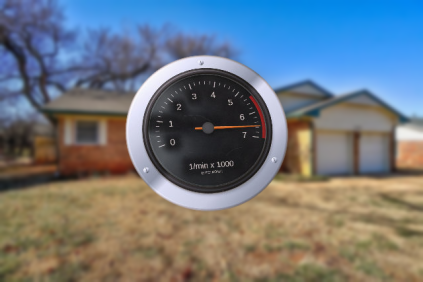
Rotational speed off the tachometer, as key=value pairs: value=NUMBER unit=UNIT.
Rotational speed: value=6600 unit=rpm
